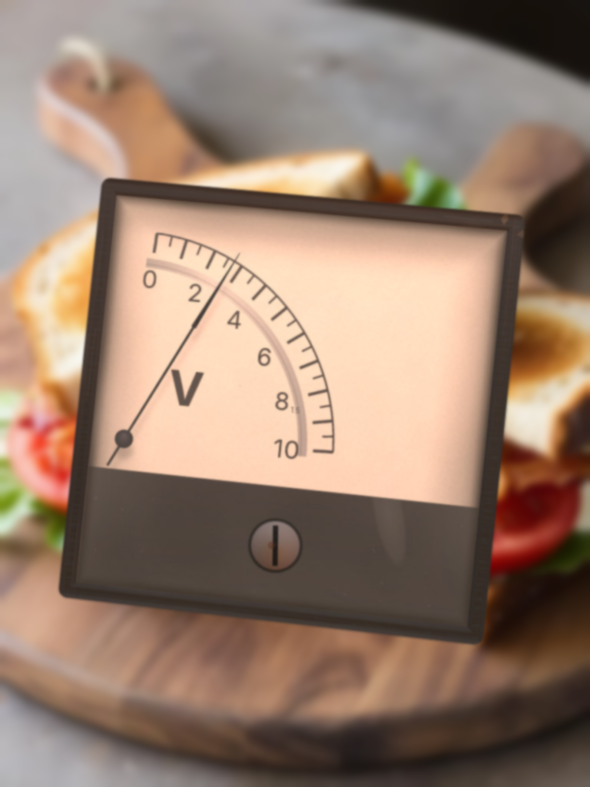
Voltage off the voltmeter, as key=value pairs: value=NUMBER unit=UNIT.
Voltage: value=2.75 unit=V
